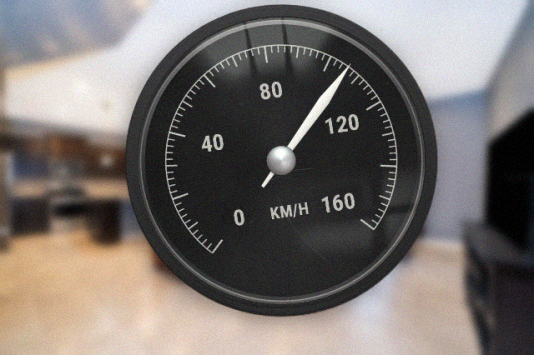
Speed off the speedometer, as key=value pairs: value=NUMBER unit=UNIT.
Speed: value=106 unit=km/h
